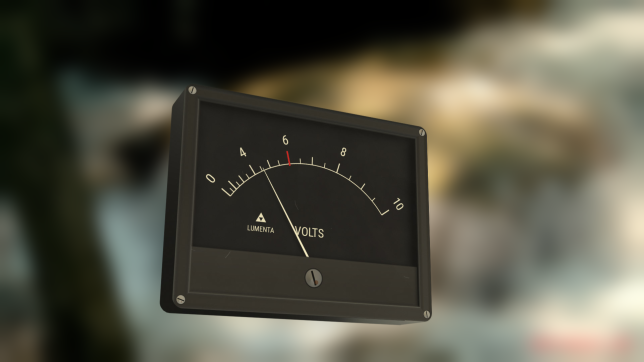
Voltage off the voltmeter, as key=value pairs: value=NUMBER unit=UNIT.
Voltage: value=4.5 unit=V
